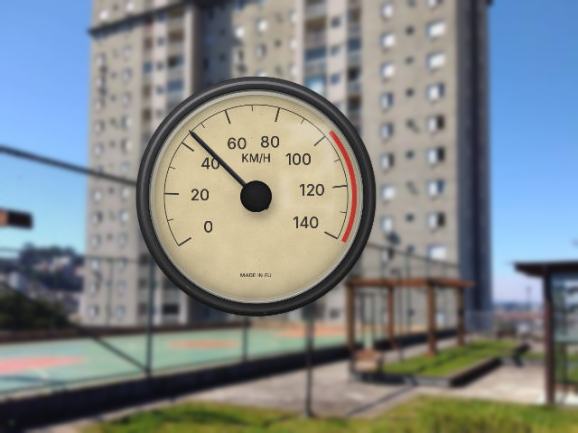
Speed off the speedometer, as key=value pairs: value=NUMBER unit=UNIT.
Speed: value=45 unit=km/h
